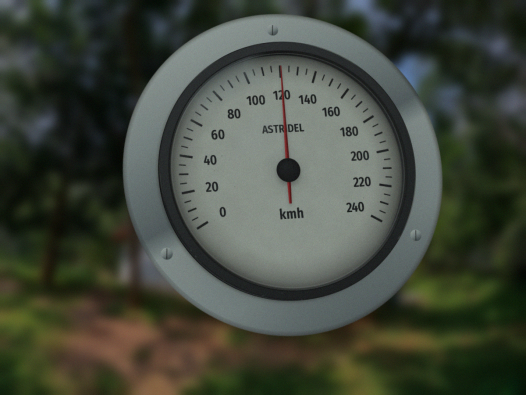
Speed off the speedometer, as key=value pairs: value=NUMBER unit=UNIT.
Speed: value=120 unit=km/h
